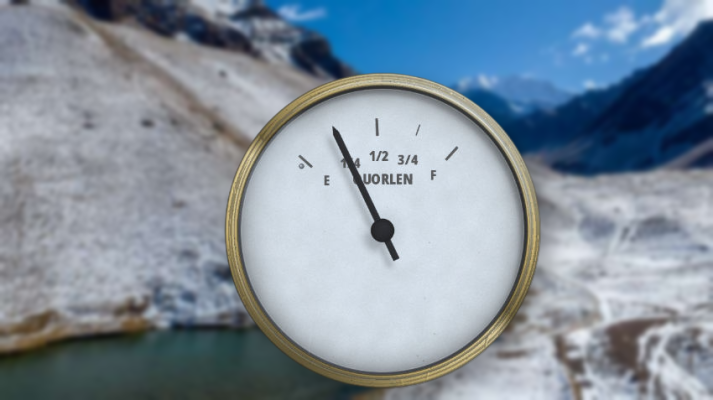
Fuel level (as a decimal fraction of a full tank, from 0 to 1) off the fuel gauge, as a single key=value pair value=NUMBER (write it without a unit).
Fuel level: value=0.25
